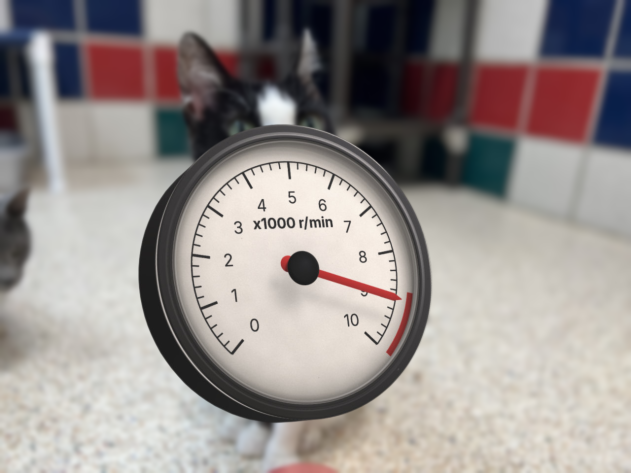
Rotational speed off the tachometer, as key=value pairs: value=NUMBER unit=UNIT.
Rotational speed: value=9000 unit=rpm
